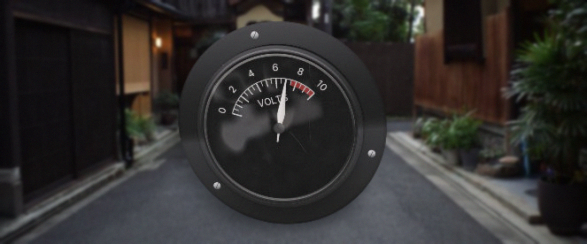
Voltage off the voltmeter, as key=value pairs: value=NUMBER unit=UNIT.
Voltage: value=7 unit=V
